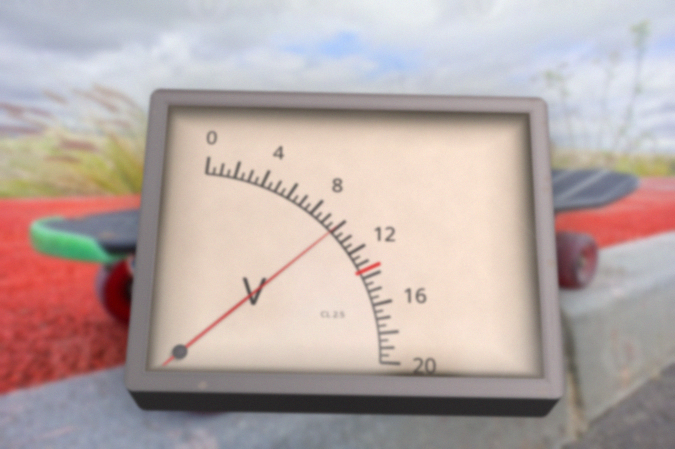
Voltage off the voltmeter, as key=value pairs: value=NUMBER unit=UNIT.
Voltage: value=10 unit=V
